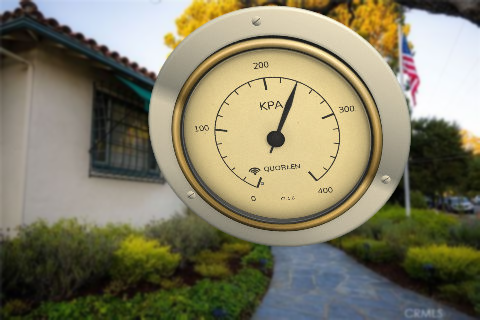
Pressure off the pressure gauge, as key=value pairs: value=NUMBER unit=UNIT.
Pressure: value=240 unit=kPa
